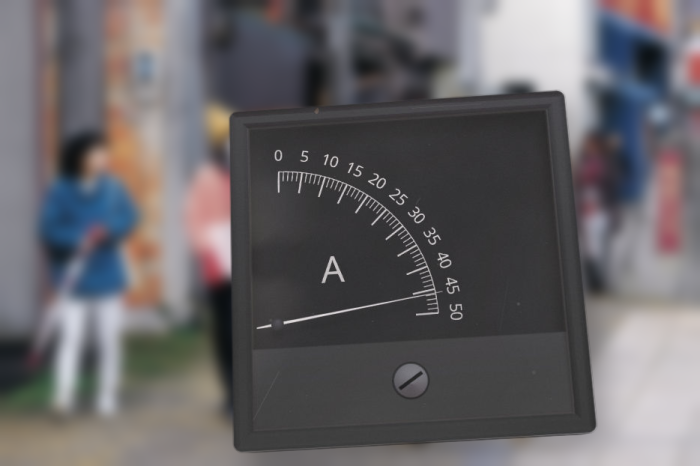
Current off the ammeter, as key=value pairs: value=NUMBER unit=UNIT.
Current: value=46 unit=A
